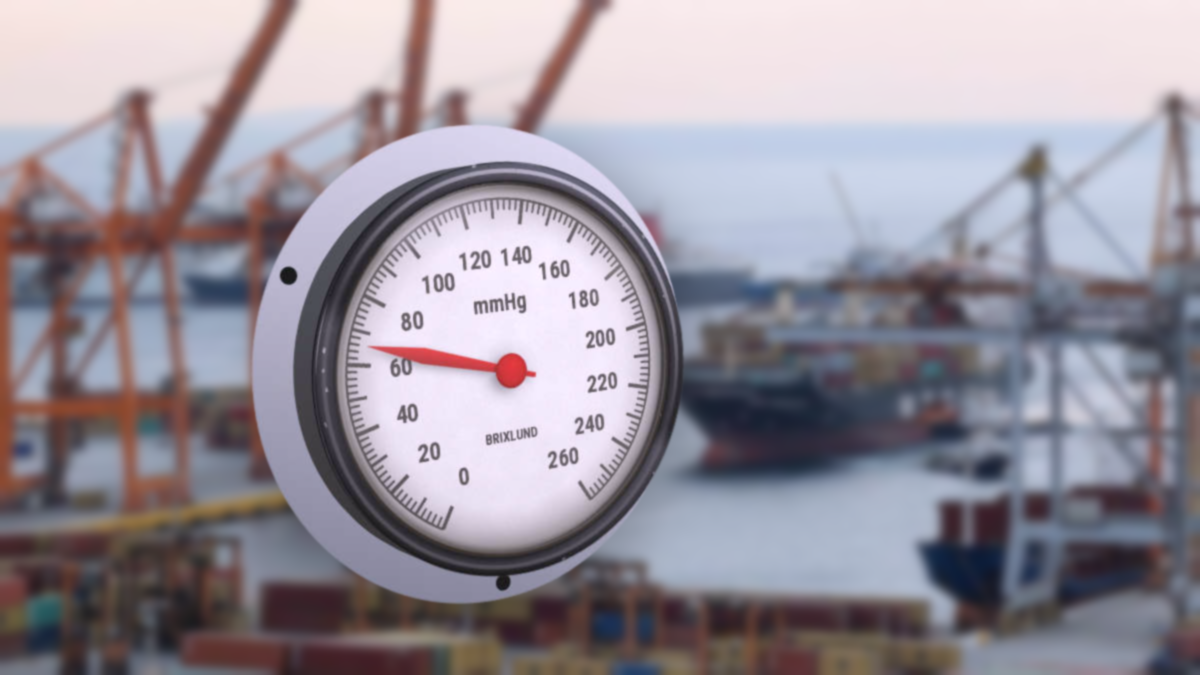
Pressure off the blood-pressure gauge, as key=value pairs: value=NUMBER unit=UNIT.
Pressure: value=66 unit=mmHg
